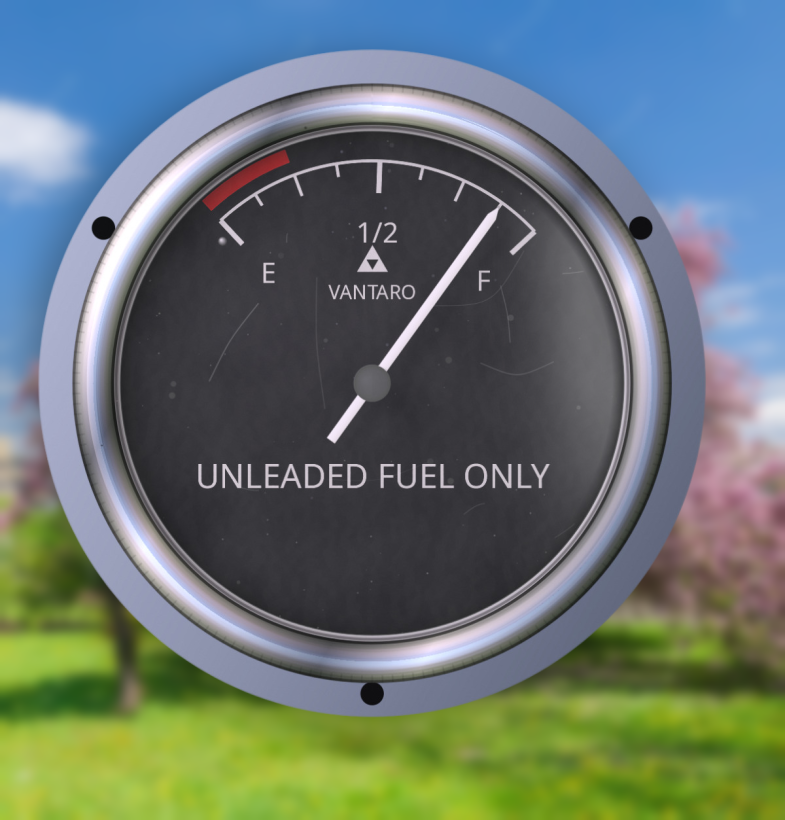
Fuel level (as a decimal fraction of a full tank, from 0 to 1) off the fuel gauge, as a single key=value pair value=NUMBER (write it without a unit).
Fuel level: value=0.875
